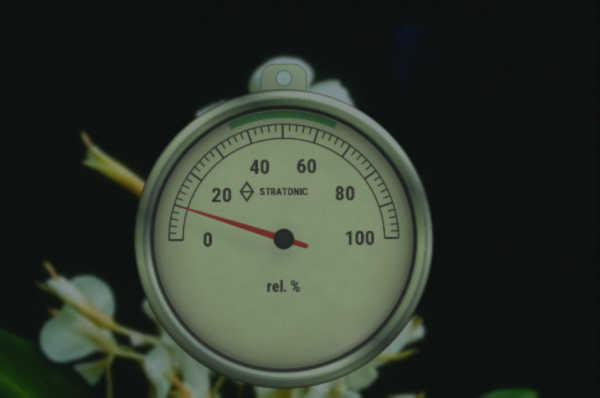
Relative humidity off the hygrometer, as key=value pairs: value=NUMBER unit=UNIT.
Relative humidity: value=10 unit=%
